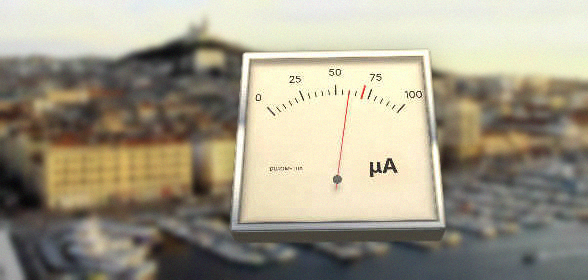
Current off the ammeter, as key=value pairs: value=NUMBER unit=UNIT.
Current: value=60 unit=µA
